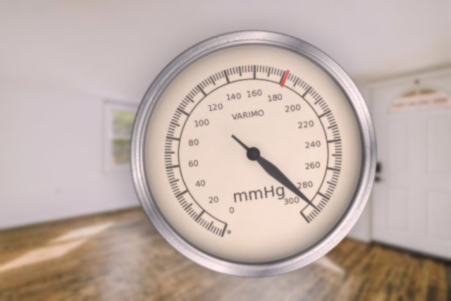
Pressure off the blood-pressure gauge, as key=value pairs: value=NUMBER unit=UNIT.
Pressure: value=290 unit=mmHg
